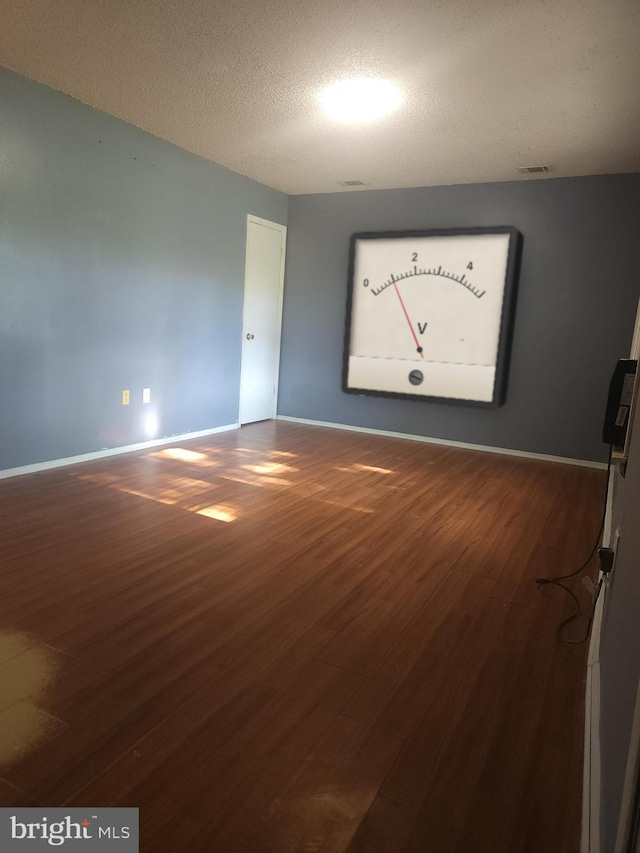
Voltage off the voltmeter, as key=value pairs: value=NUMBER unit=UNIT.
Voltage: value=1 unit=V
